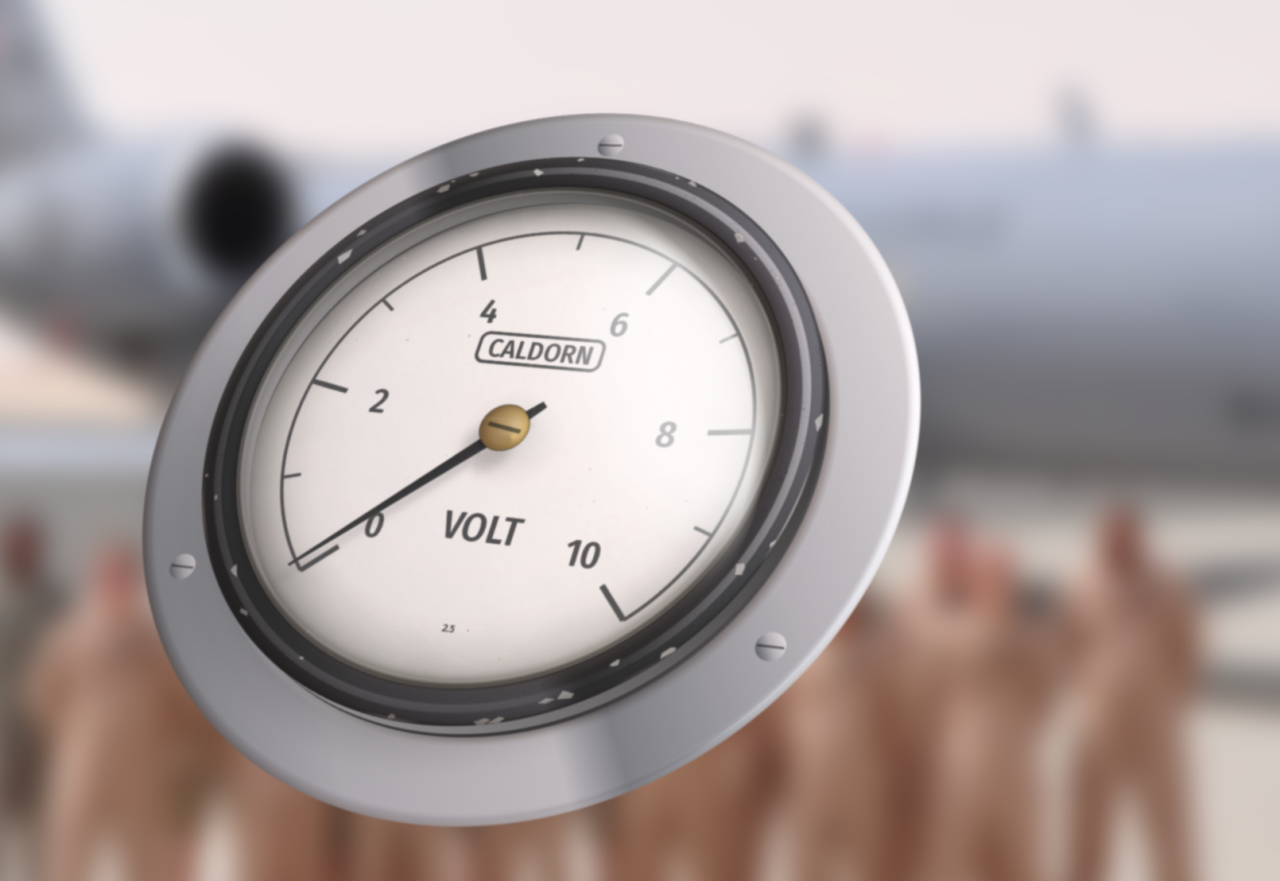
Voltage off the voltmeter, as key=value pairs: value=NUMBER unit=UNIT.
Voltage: value=0 unit=V
